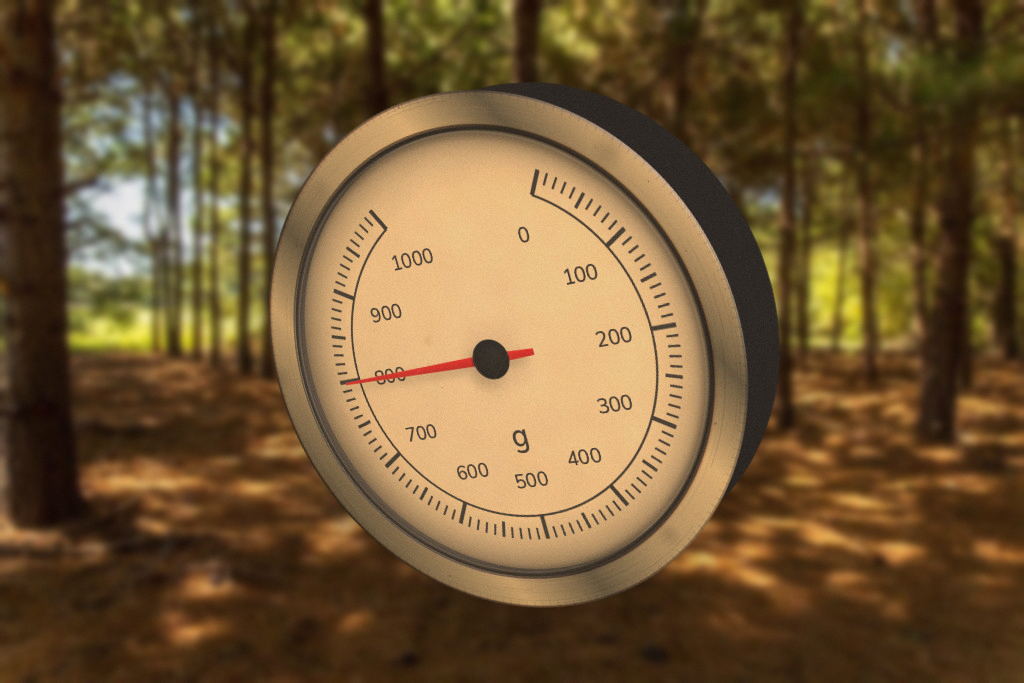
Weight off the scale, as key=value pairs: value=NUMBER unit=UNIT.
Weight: value=800 unit=g
